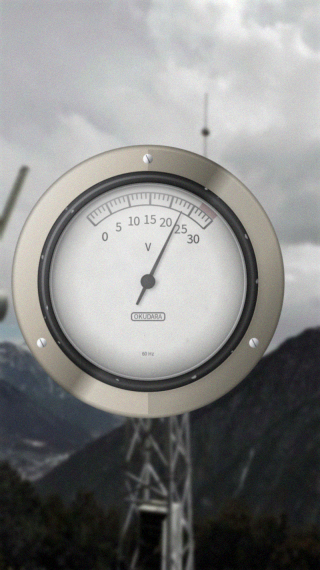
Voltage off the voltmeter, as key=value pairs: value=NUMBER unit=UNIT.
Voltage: value=23 unit=V
